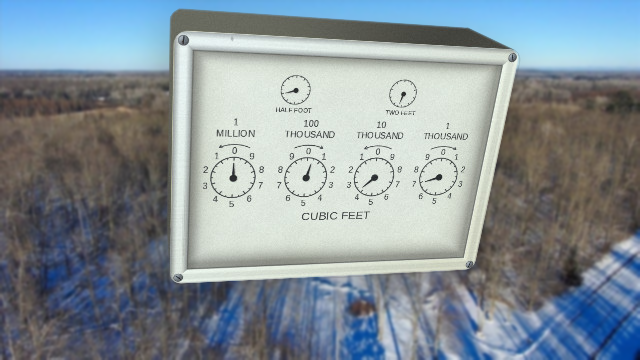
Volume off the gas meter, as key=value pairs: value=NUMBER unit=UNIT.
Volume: value=3700 unit=ft³
